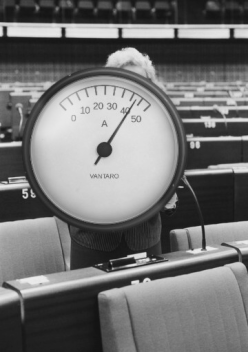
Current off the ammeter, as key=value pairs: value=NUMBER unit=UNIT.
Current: value=42.5 unit=A
